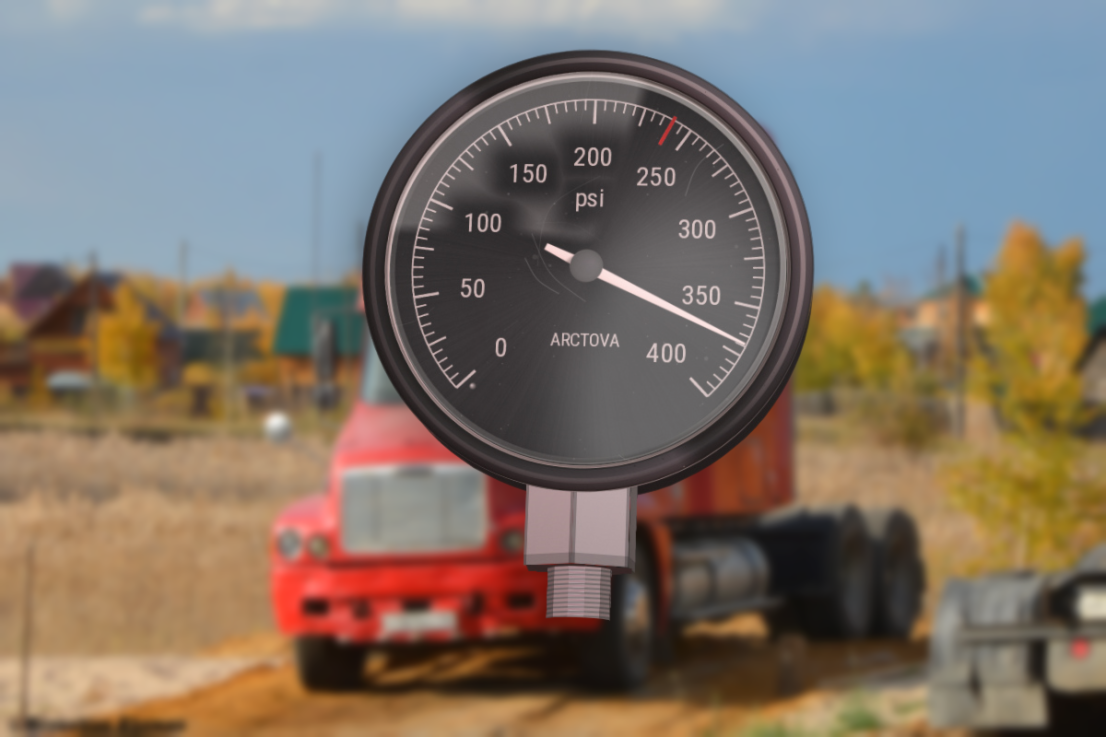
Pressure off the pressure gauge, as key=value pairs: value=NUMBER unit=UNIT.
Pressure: value=370 unit=psi
